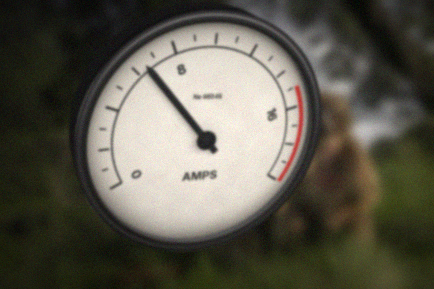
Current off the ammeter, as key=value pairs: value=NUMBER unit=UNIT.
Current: value=6.5 unit=A
